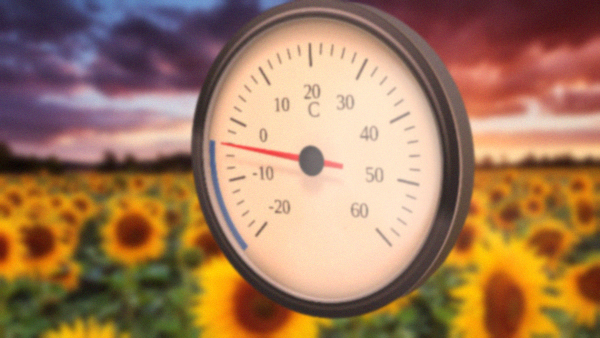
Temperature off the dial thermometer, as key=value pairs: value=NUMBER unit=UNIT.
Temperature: value=-4 unit=°C
